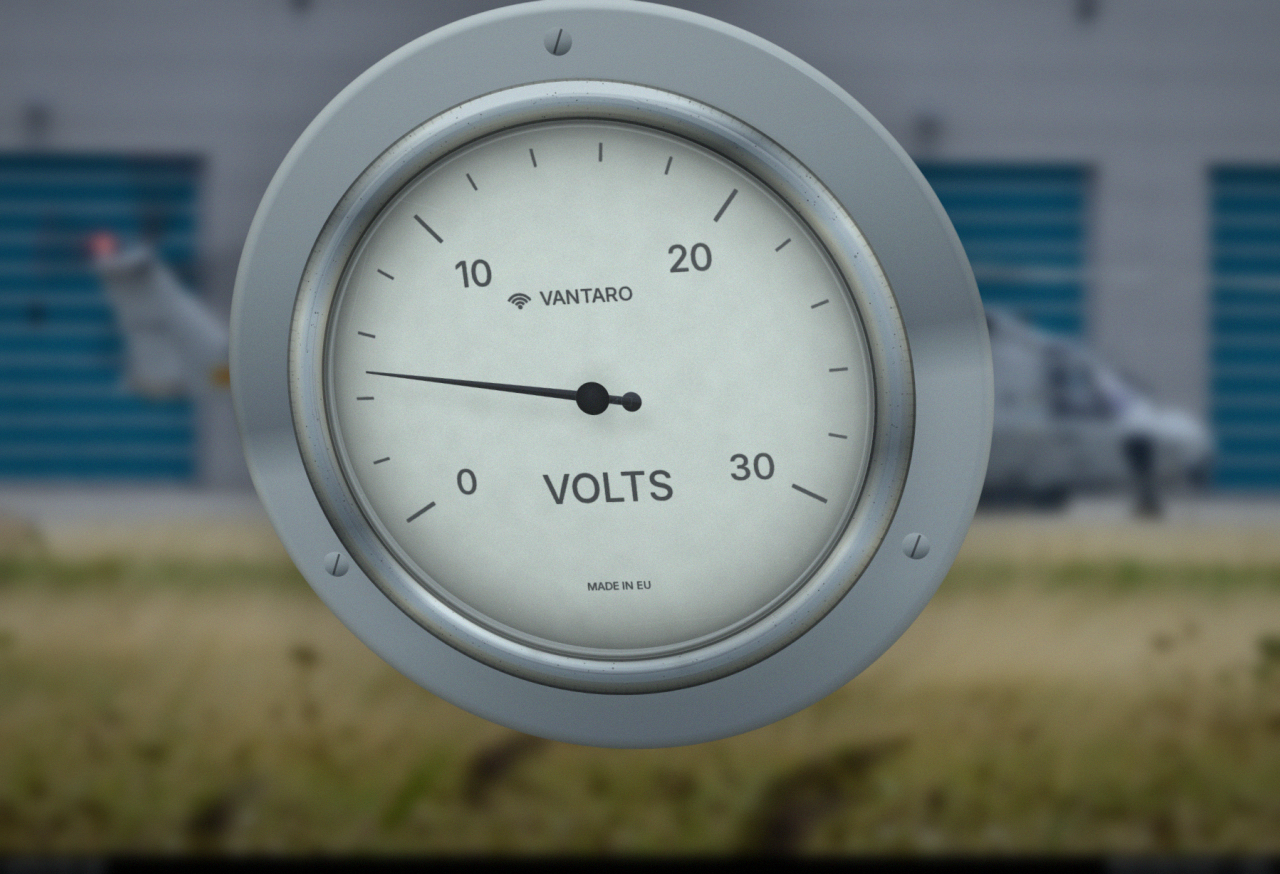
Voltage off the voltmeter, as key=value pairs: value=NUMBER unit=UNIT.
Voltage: value=5 unit=V
